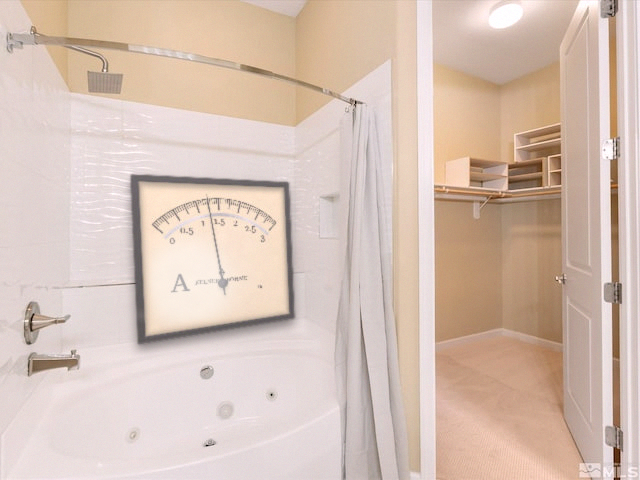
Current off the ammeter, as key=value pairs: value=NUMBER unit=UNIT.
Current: value=1.25 unit=A
